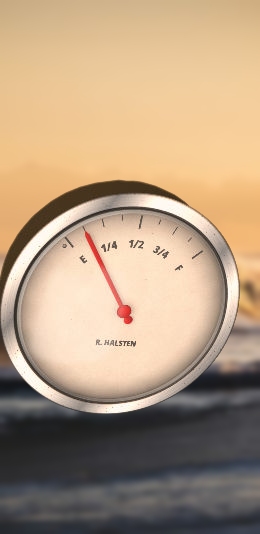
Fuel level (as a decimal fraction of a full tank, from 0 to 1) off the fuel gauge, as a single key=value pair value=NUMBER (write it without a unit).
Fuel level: value=0.125
